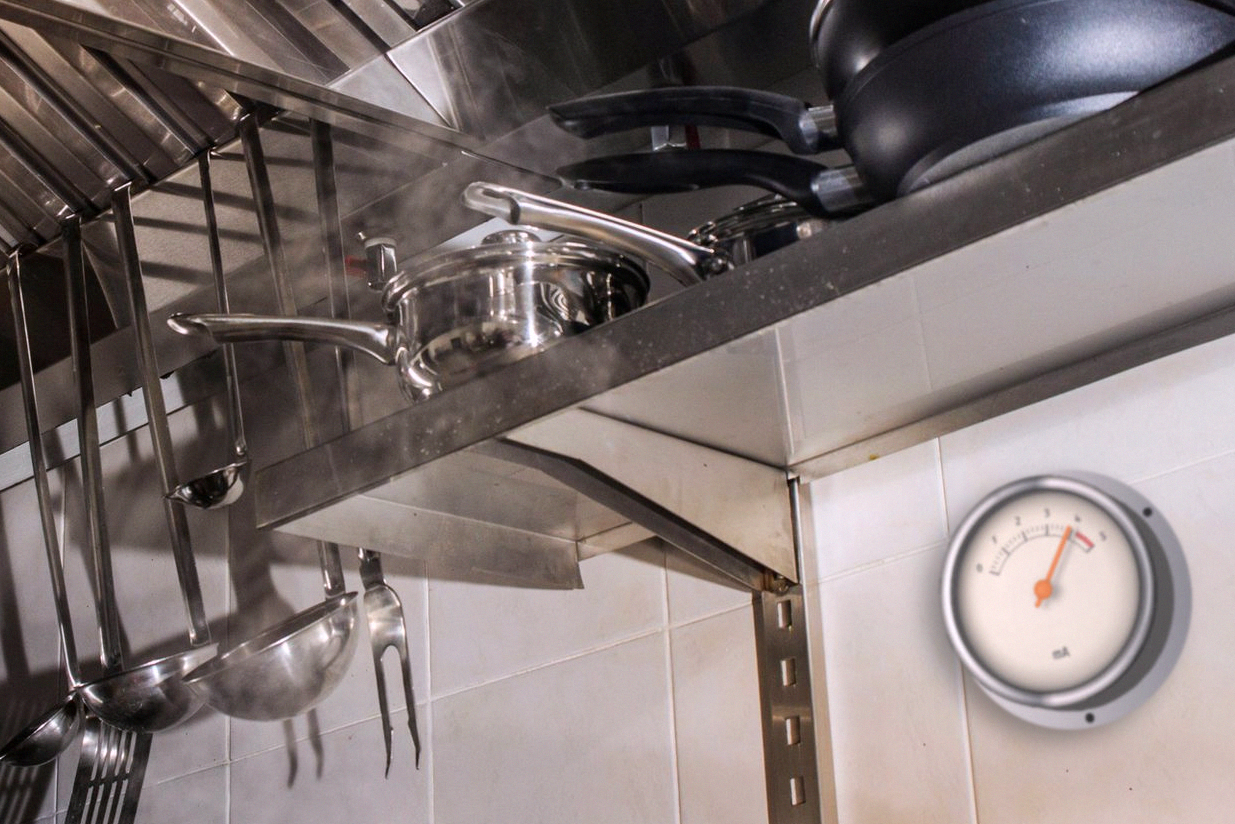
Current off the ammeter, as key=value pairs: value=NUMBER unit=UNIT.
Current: value=4 unit=mA
